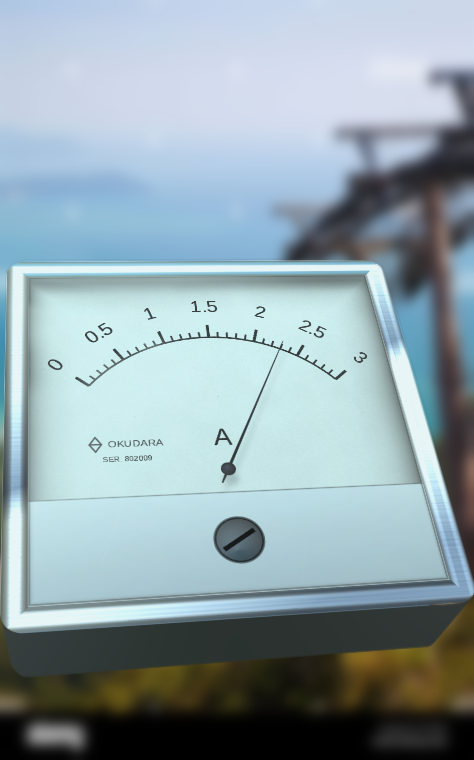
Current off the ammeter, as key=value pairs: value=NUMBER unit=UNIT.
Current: value=2.3 unit=A
